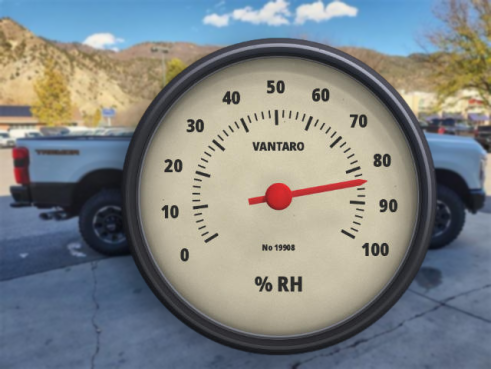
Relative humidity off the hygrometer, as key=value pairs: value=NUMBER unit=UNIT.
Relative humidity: value=84 unit=%
